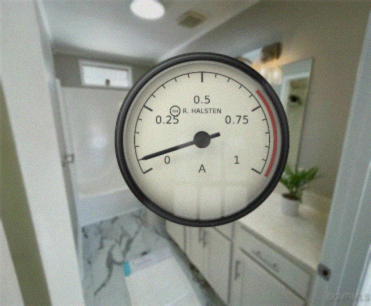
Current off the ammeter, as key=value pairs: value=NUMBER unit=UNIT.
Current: value=0.05 unit=A
